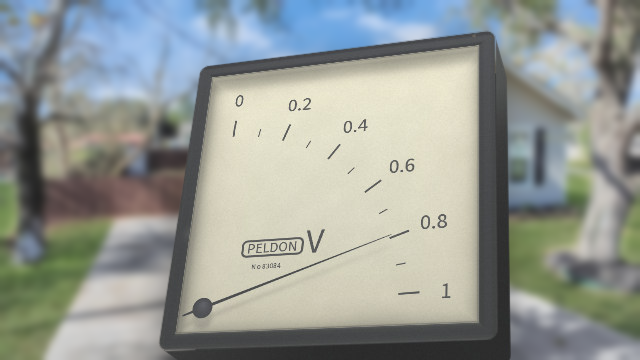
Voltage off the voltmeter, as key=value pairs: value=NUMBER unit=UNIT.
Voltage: value=0.8 unit=V
